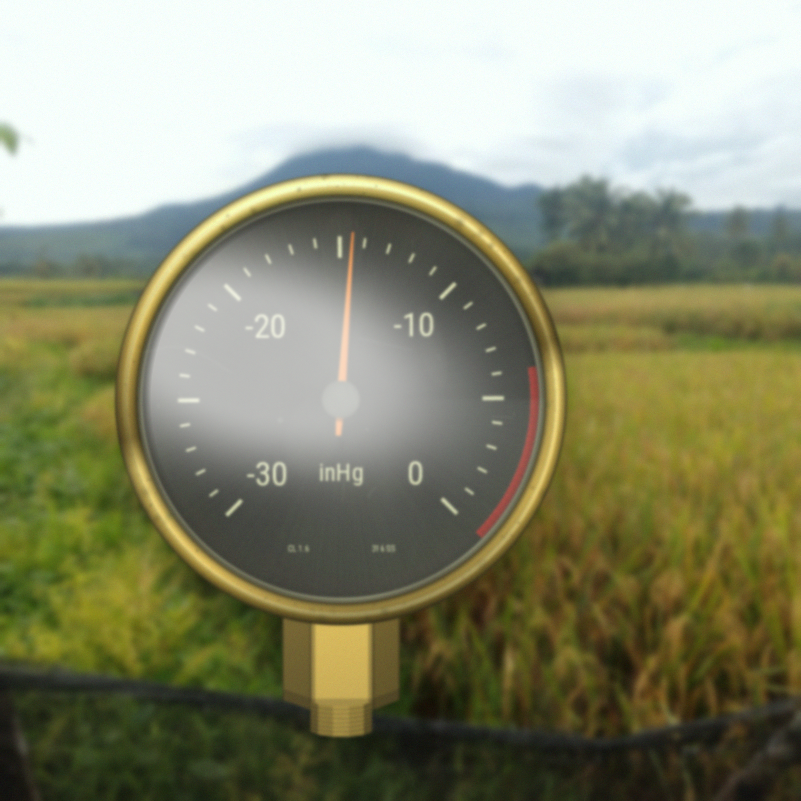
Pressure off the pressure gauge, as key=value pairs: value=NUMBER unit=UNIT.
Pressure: value=-14.5 unit=inHg
